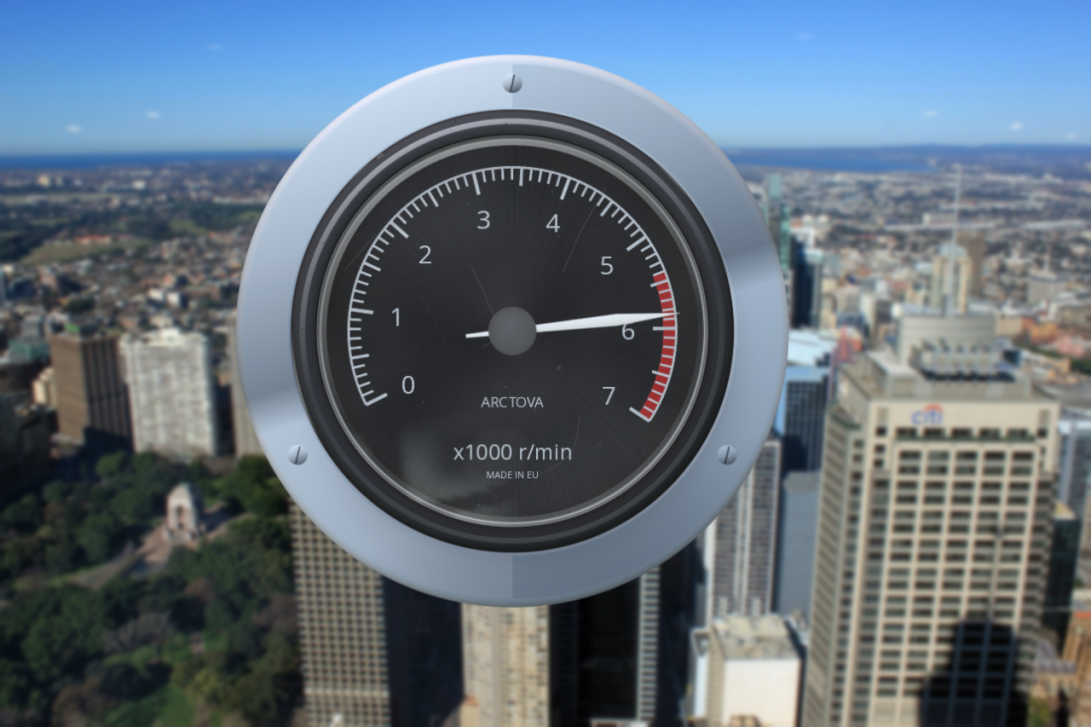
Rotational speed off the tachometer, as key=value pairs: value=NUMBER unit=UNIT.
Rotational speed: value=5850 unit=rpm
